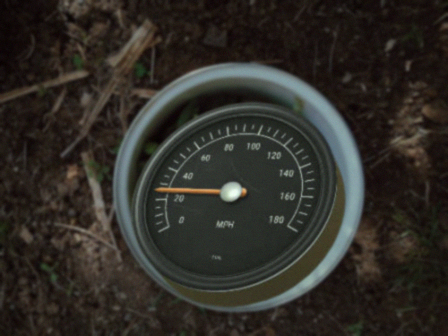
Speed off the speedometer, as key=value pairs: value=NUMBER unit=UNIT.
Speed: value=25 unit=mph
